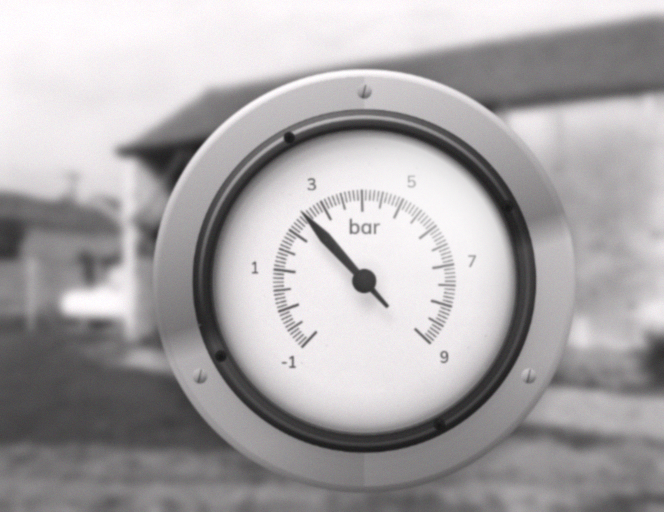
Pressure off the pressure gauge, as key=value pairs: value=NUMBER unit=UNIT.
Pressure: value=2.5 unit=bar
